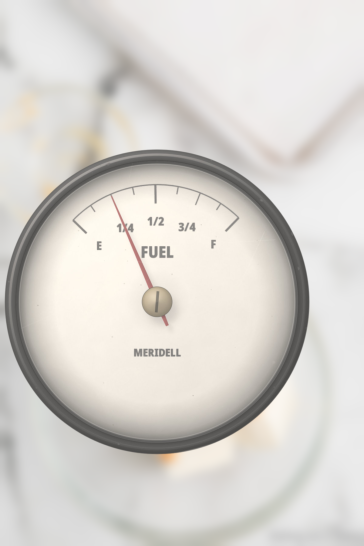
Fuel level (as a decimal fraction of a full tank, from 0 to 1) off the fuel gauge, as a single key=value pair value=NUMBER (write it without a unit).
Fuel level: value=0.25
